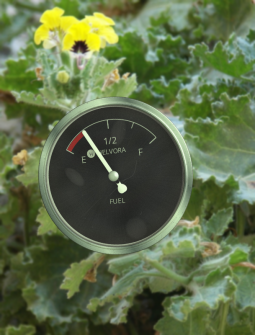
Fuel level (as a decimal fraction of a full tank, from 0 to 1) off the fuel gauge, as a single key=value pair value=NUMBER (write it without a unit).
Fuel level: value=0.25
